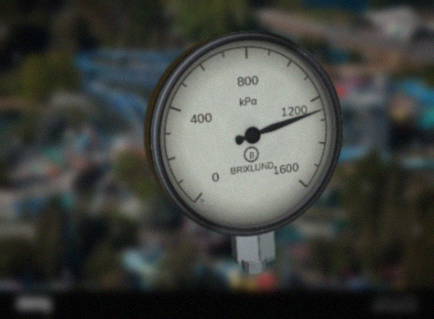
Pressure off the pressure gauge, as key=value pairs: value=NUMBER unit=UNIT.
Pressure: value=1250 unit=kPa
